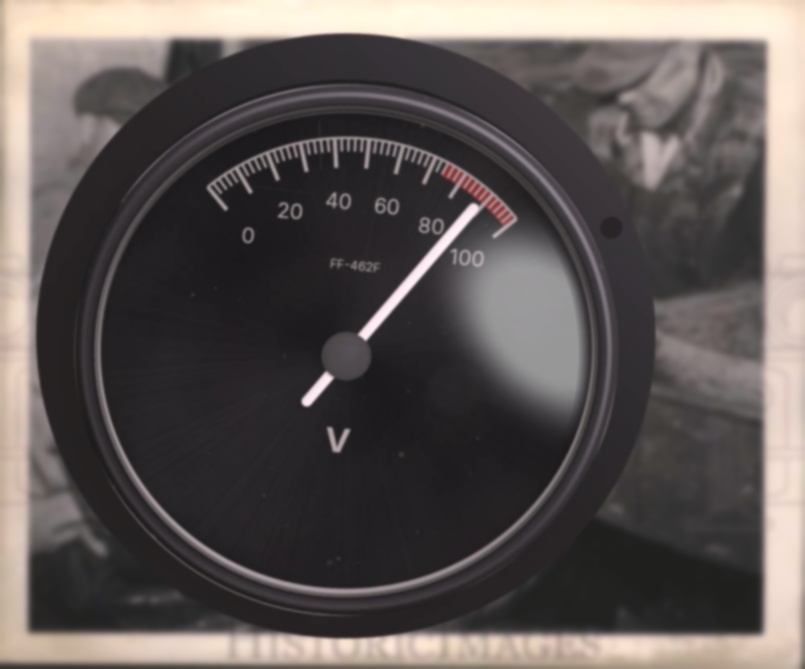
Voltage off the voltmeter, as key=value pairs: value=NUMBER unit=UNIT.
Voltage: value=88 unit=V
